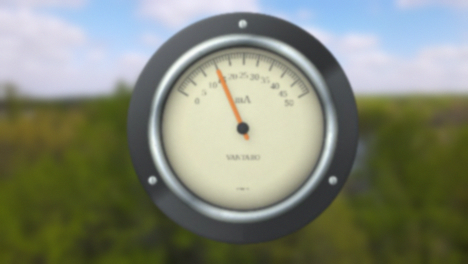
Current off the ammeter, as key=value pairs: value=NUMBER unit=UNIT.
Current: value=15 unit=mA
